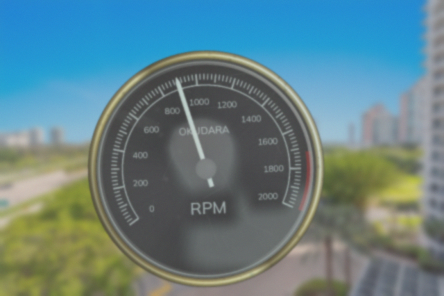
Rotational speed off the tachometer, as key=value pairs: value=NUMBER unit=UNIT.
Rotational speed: value=900 unit=rpm
